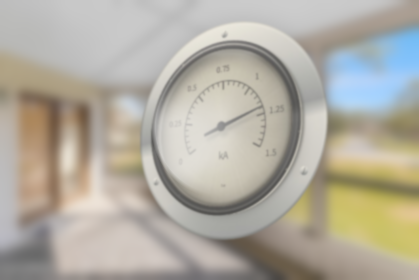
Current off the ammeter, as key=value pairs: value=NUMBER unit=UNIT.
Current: value=1.2 unit=kA
